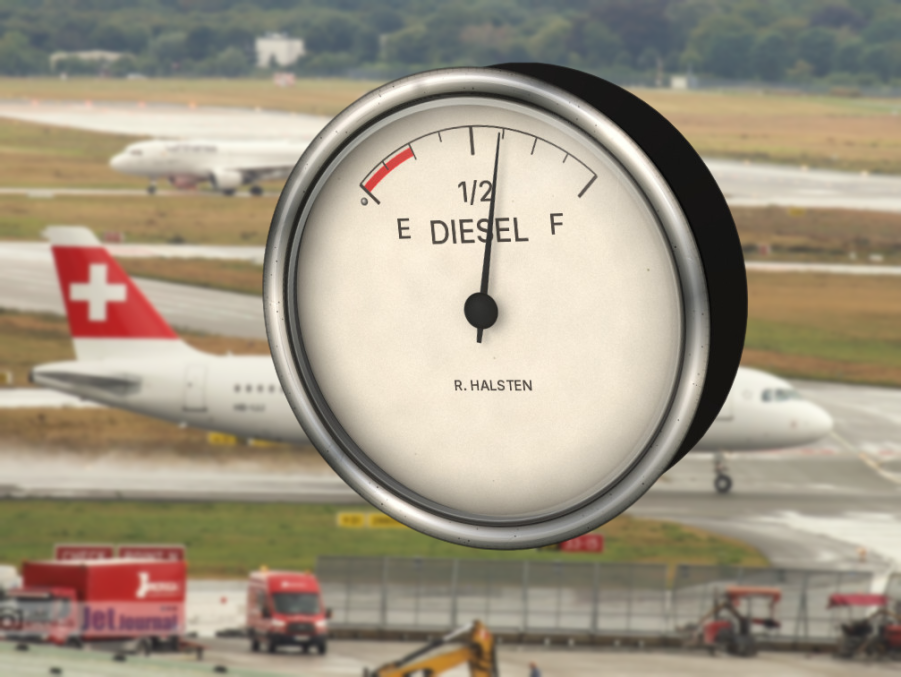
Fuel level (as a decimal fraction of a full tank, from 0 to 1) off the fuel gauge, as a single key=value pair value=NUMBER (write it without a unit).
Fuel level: value=0.625
